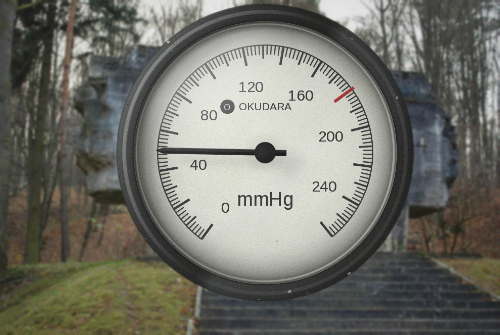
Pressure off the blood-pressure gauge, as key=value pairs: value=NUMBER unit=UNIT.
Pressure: value=50 unit=mmHg
